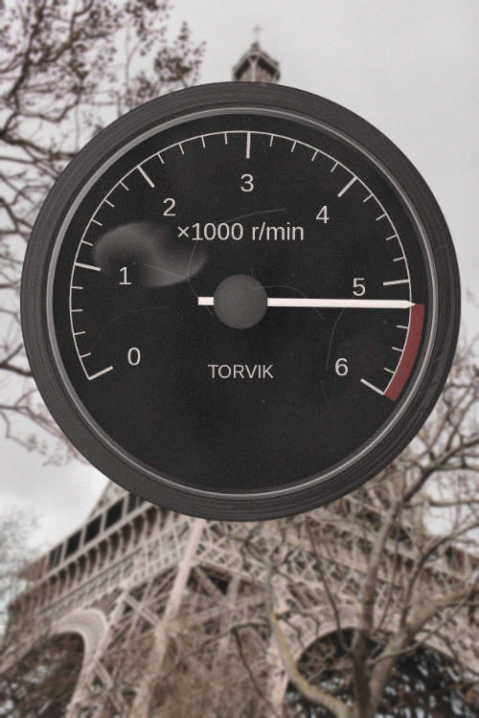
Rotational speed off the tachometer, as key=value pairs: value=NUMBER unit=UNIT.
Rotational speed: value=5200 unit=rpm
